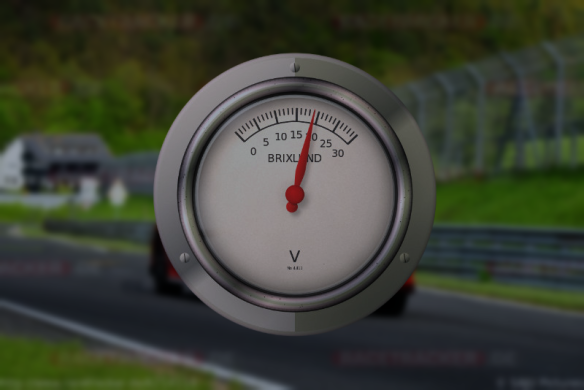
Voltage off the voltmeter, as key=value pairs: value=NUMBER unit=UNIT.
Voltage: value=19 unit=V
